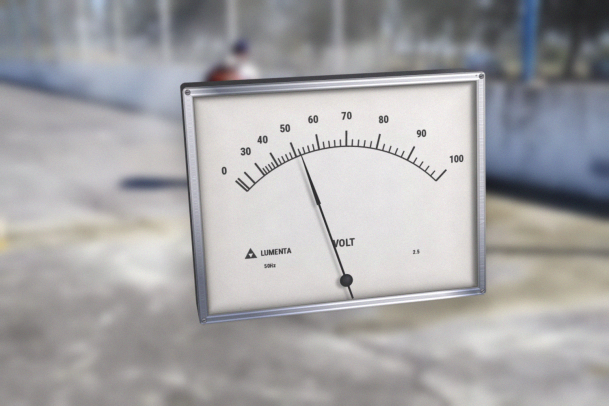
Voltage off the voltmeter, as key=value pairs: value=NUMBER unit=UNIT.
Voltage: value=52 unit=V
